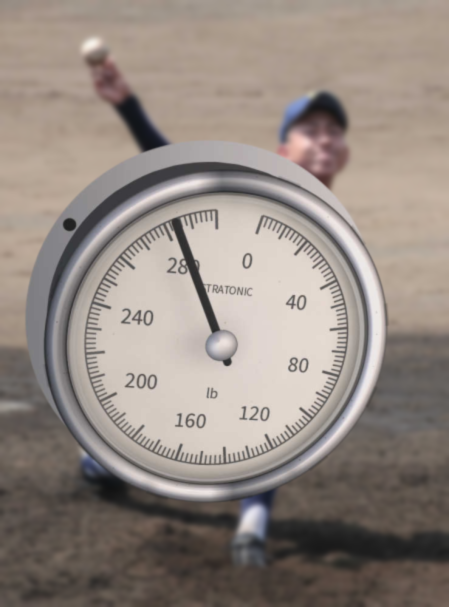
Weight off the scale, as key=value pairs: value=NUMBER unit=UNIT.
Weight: value=284 unit=lb
